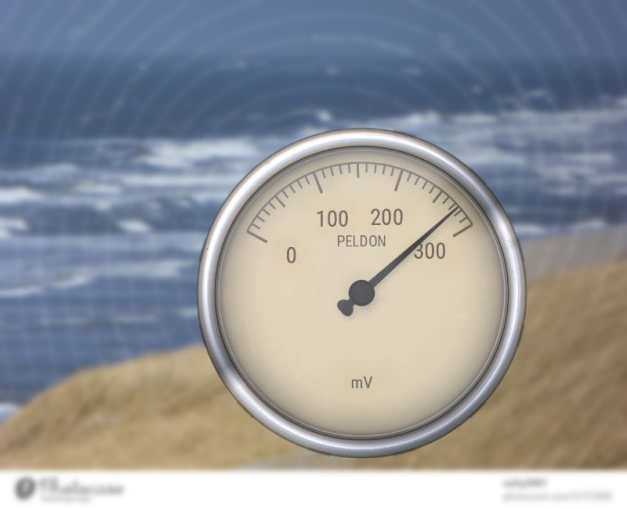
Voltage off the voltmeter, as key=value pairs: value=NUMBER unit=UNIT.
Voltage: value=275 unit=mV
